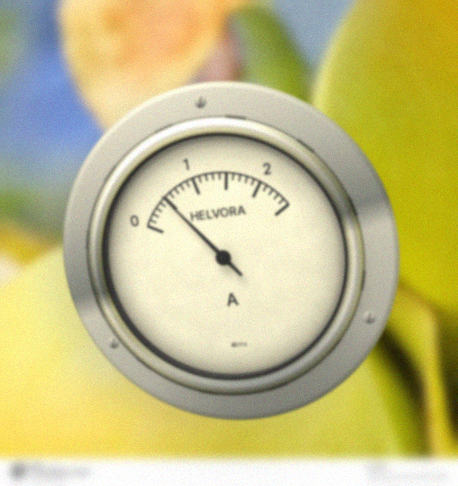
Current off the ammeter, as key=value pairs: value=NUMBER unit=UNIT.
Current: value=0.5 unit=A
